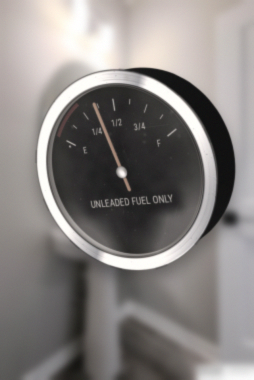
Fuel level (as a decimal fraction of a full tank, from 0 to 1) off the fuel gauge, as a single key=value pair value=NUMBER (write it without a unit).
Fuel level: value=0.375
